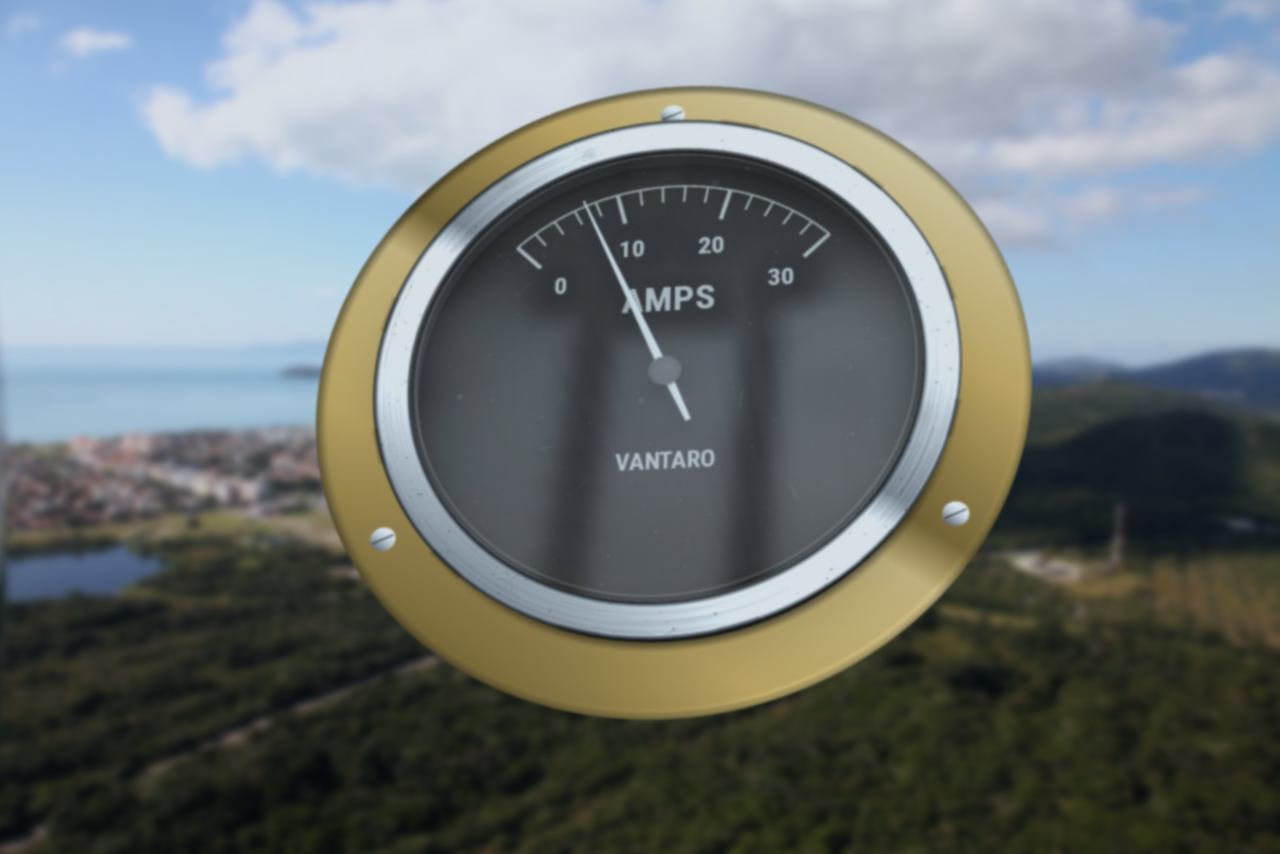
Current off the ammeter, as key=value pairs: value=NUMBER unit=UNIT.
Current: value=7 unit=A
